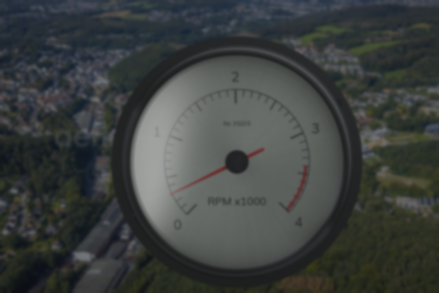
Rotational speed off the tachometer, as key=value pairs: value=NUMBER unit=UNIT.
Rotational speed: value=300 unit=rpm
